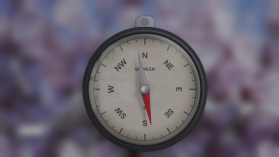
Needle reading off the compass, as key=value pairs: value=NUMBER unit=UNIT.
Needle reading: value=170 unit=°
